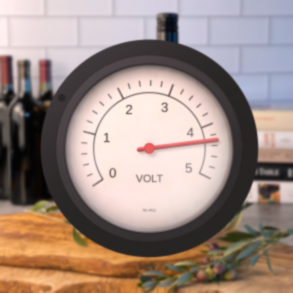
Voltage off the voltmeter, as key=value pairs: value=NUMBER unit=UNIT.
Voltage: value=4.3 unit=V
